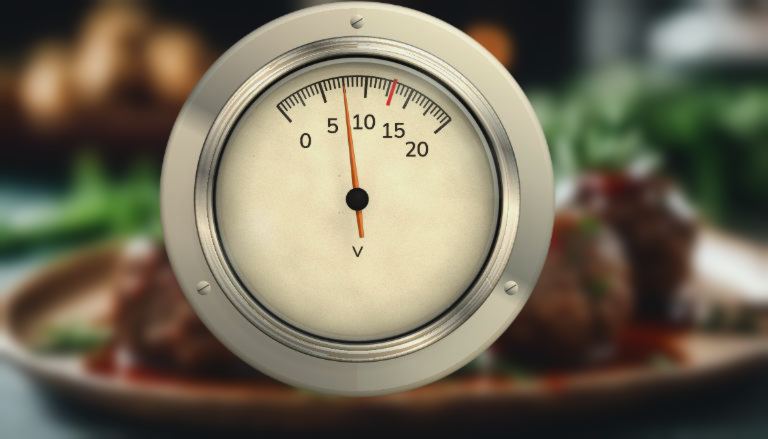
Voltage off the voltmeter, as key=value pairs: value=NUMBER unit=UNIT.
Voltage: value=7.5 unit=V
